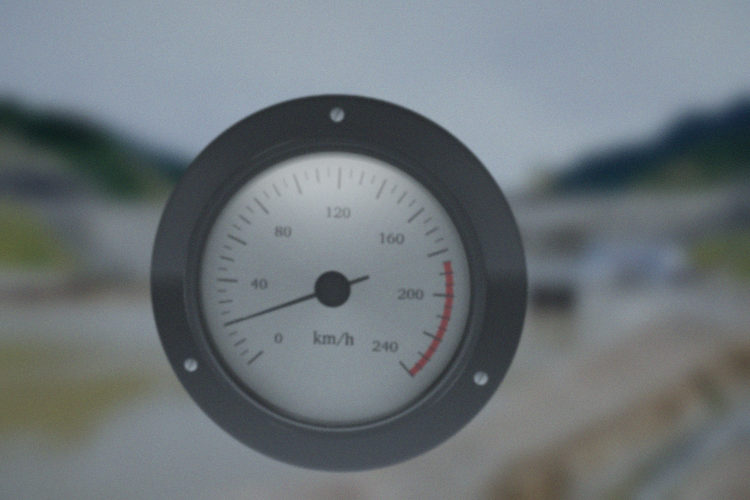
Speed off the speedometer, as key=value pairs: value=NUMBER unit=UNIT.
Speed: value=20 unit=km/h
